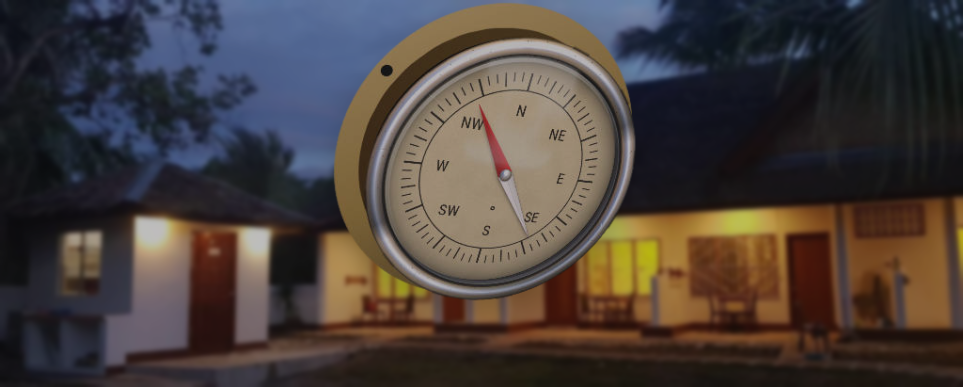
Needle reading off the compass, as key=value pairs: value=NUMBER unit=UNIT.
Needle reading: value=325 unit=°
